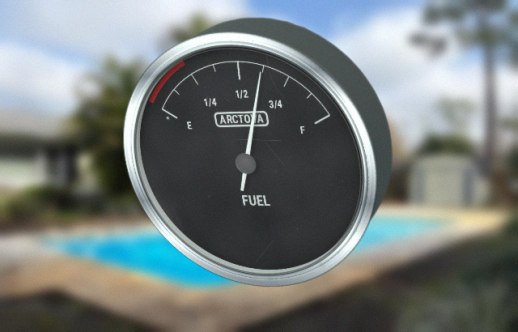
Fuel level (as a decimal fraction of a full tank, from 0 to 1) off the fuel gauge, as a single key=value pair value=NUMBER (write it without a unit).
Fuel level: value=0.625
